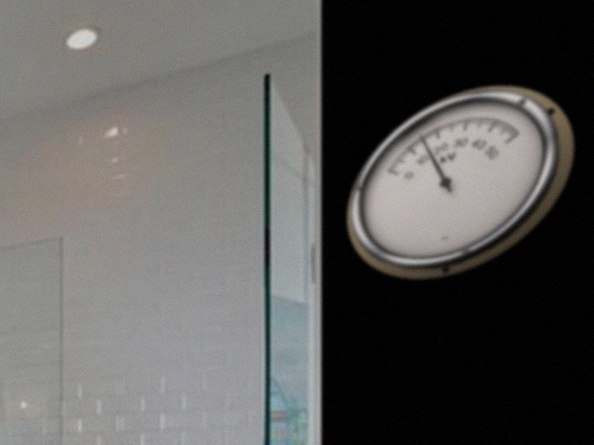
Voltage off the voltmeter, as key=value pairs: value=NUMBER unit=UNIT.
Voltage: value=15 unit=kV
